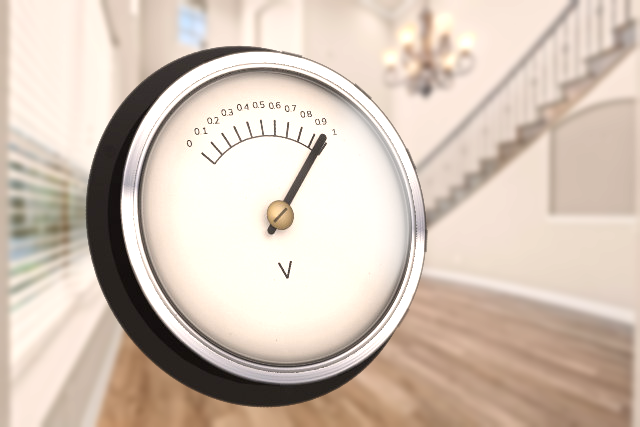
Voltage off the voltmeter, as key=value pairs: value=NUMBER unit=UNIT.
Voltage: value=0.95 unit=V
